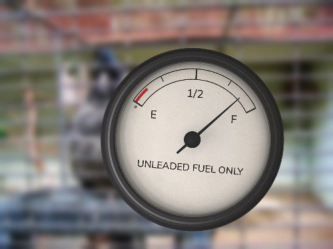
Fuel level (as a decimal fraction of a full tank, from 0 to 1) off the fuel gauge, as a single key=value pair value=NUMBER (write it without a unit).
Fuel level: value=0.875
